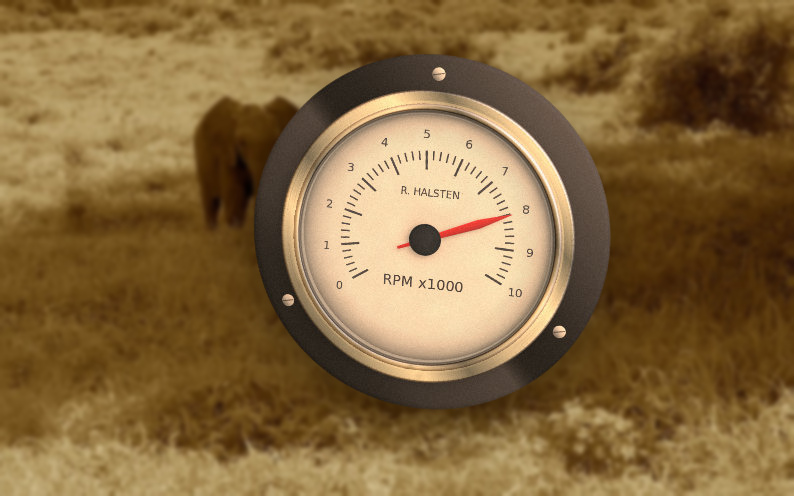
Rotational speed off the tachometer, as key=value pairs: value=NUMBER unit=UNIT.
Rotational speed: value=8000 unit=rpm
